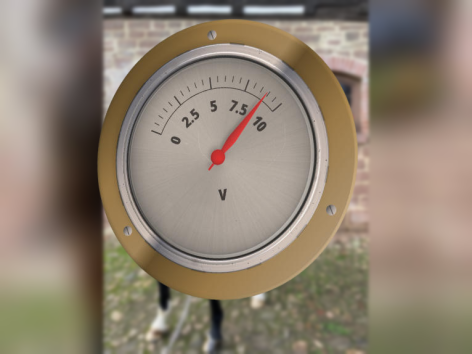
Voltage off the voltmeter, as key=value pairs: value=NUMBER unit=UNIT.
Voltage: value=9 unit=V
